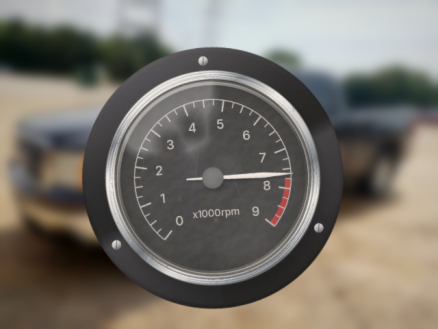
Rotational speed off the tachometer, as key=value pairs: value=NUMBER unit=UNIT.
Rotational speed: value=7625 unit=rpm
